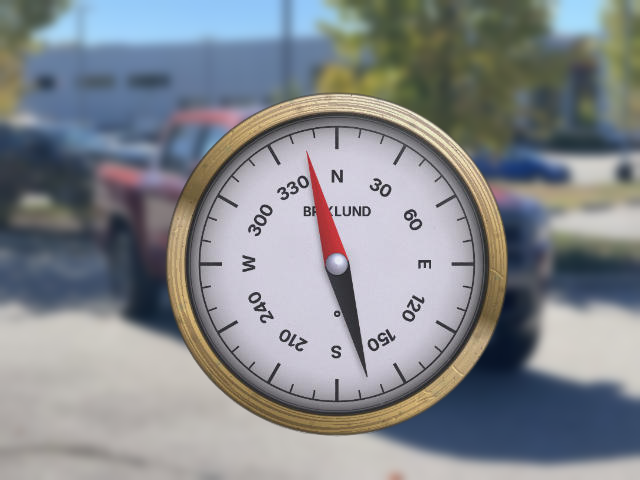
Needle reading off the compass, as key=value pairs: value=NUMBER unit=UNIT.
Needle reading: value=345 unit=°
